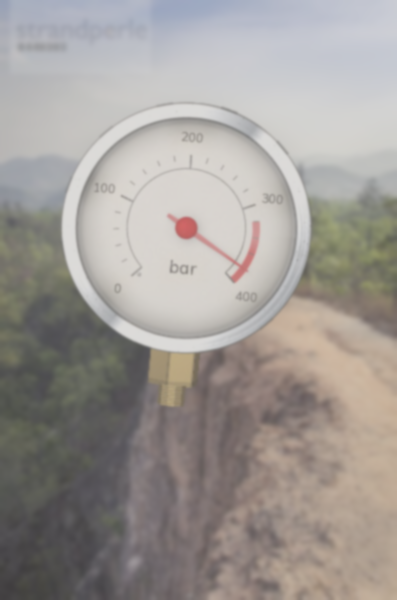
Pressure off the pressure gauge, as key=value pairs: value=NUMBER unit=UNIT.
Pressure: value=380 unit=bar
